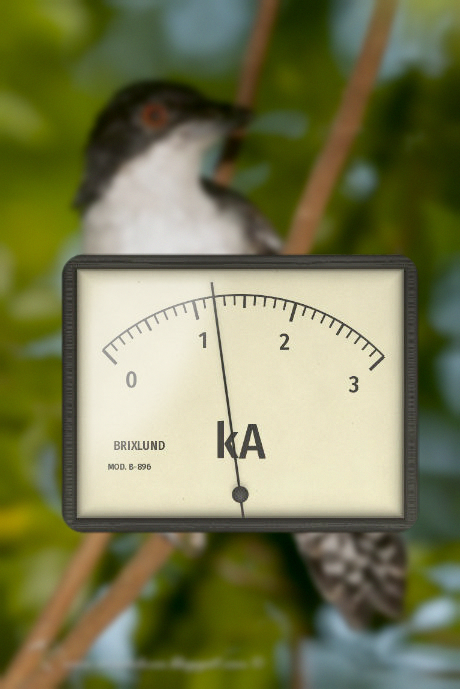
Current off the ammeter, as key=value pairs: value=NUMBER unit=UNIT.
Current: value=1.2 unit=kA
